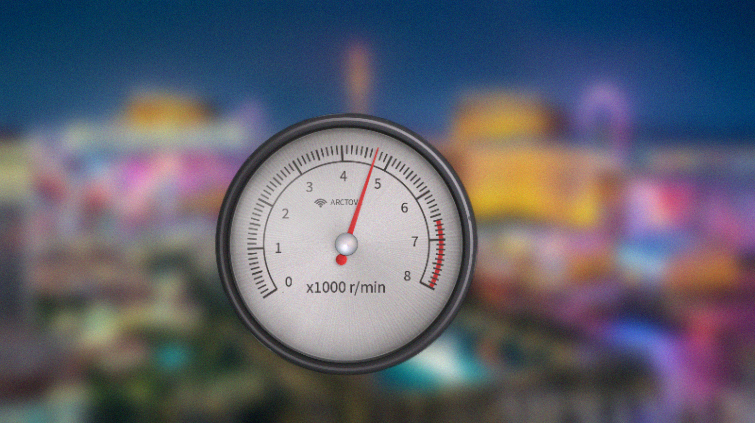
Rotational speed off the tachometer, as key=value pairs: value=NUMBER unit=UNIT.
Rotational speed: value=4700 unit=rpm
